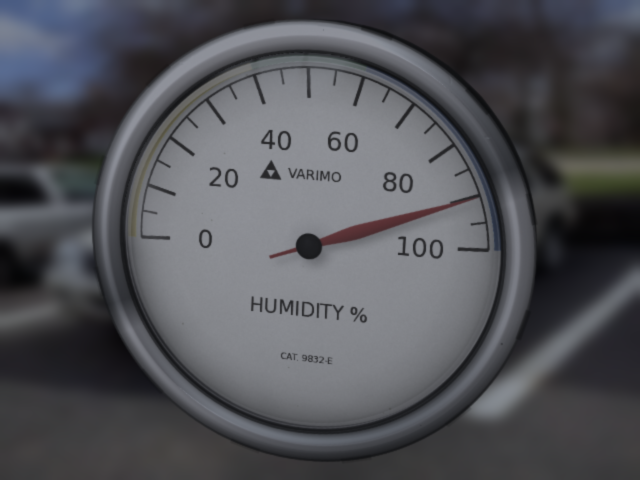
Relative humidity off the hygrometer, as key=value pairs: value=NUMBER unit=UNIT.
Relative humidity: value=90 unit=%
